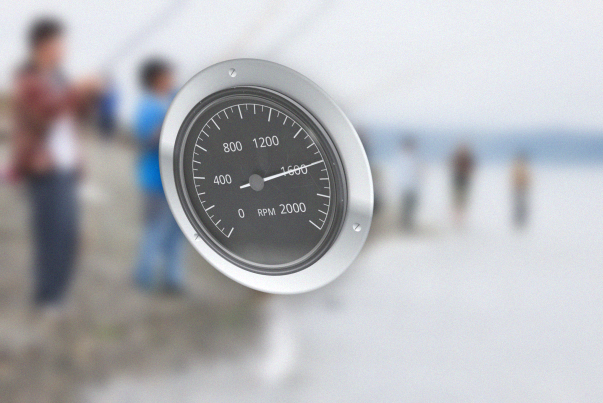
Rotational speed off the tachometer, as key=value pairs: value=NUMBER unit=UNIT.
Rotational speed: value=1600 unit=rpm
